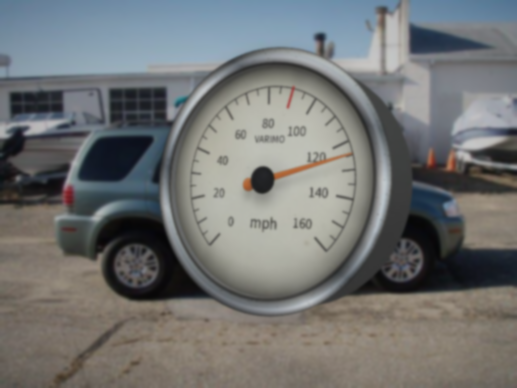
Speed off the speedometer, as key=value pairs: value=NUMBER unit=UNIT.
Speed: value=125 unit=mph
